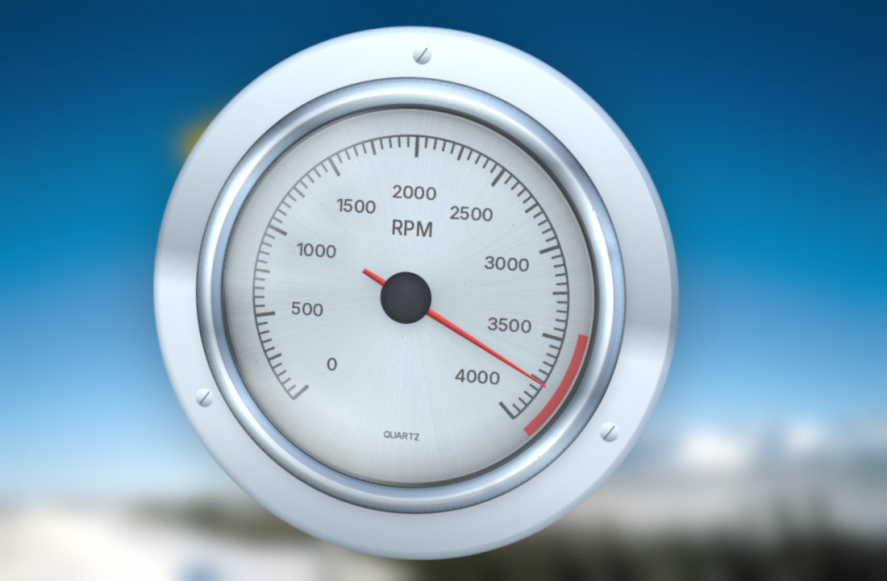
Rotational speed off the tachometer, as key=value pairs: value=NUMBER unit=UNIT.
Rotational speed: value=3750 unit=rpm
